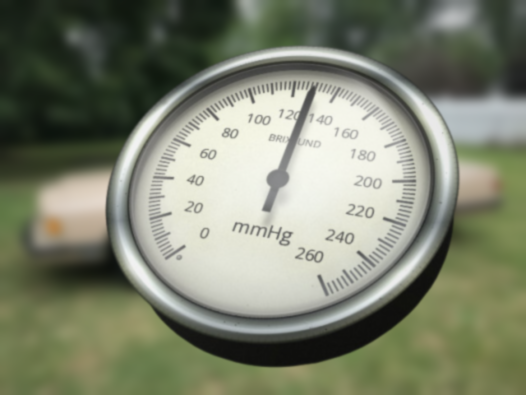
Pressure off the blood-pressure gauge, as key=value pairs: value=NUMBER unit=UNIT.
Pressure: value=130 unit=mmHg
